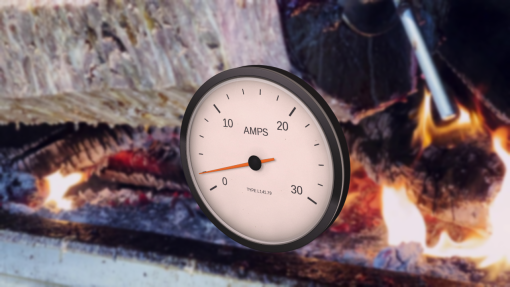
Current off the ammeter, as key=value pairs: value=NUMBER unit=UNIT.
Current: value=2 unit=A
